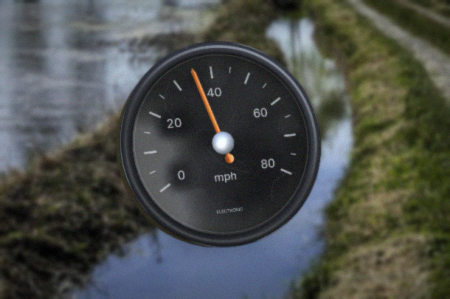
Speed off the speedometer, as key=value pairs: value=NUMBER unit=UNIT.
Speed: value=35 unit=mph
